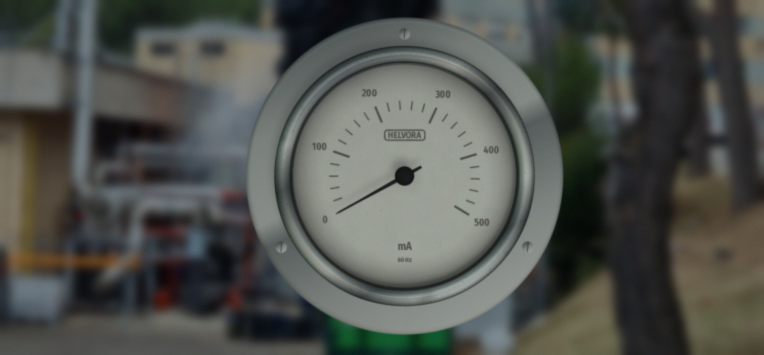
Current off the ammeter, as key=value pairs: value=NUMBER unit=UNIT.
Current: value=0 unit=mA
